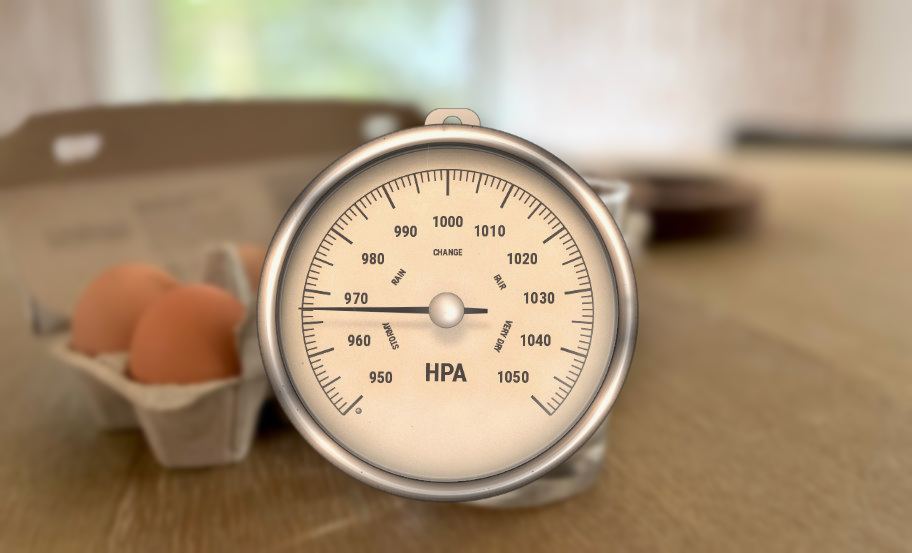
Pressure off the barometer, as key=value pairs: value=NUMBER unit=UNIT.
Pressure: value=967 unit=hPa
